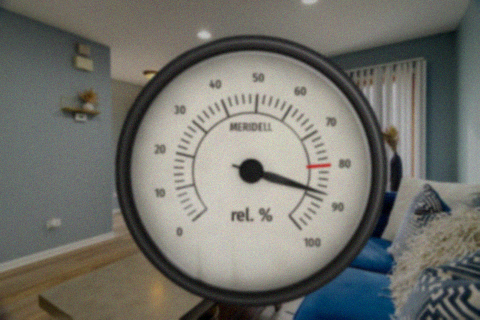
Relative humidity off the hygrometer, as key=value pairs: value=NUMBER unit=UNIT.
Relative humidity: value=88 unit=%
